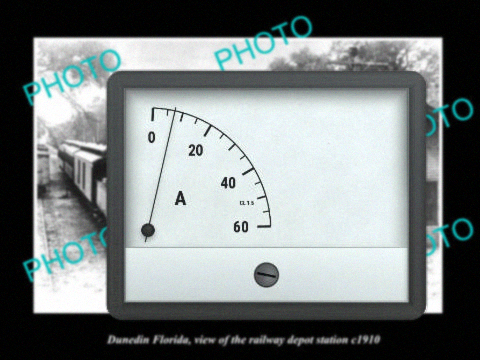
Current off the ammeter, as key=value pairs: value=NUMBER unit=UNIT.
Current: value=7.5 unit=A
